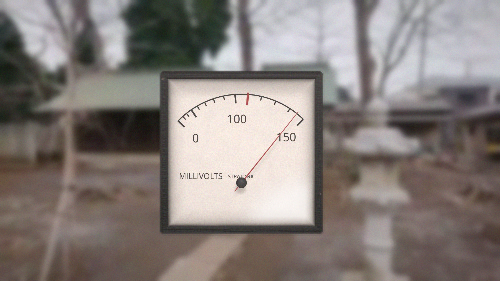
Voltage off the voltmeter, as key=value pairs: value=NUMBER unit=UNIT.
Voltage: value=145 unit=mV
